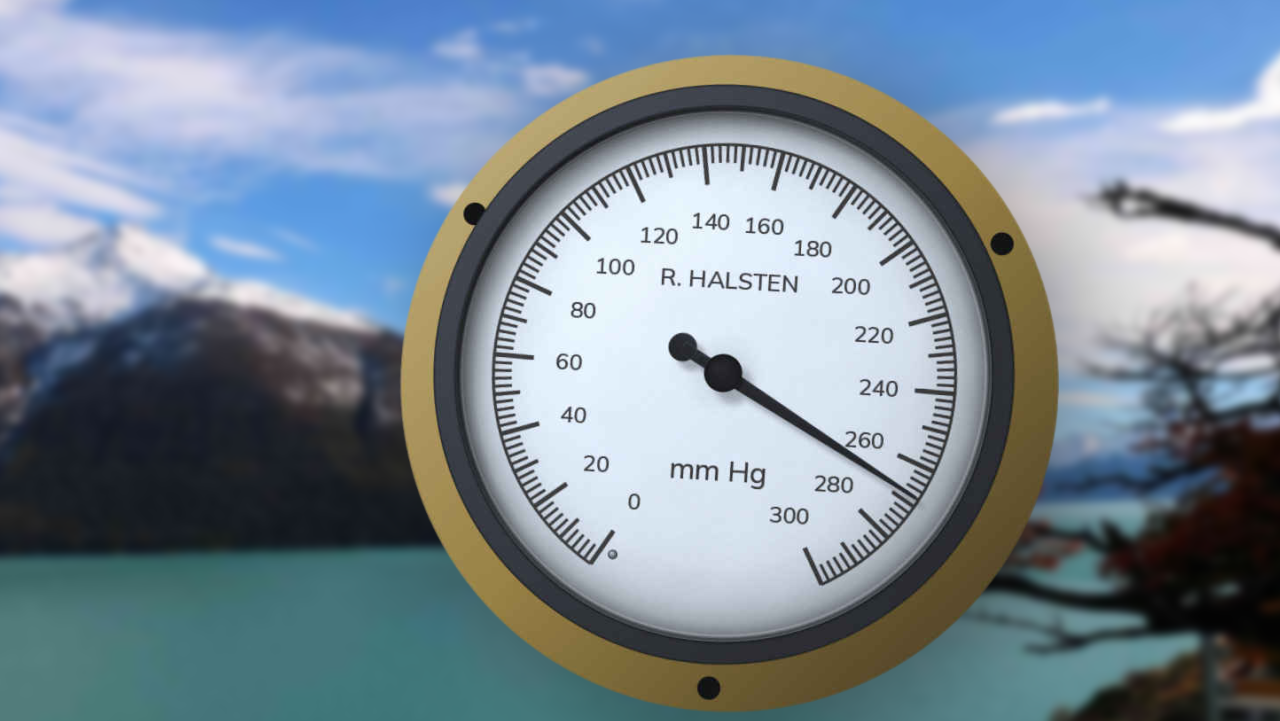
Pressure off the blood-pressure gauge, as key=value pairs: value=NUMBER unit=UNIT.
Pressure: value=268 unit=mmHg
